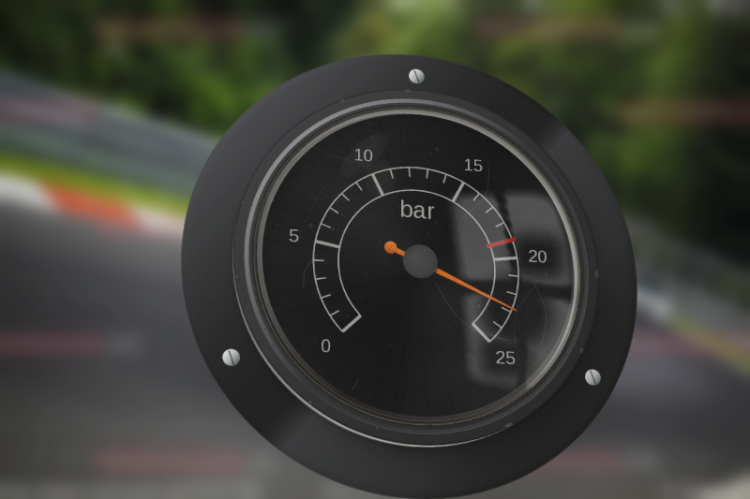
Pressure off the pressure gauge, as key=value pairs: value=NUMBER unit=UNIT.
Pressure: value=23 unit=bar
